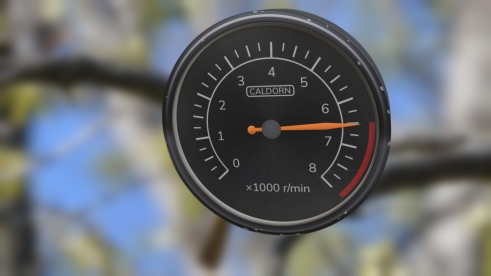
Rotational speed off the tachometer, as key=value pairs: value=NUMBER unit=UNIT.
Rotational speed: value=6500 unit=rpm
